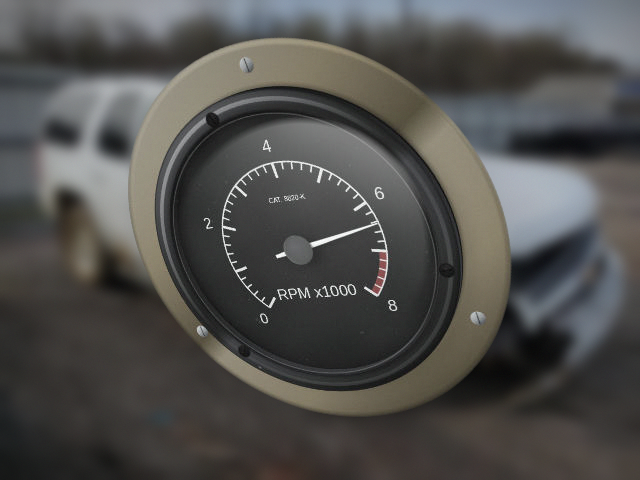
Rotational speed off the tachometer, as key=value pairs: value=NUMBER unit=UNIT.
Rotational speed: value=6400 unit=rpm
